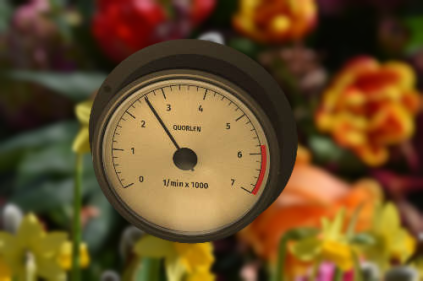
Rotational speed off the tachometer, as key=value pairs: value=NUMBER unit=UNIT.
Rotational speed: value=2600 unit=rpm
